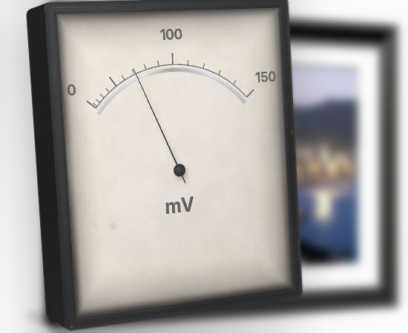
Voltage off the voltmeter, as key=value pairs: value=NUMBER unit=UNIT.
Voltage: value=70 unit=mV
